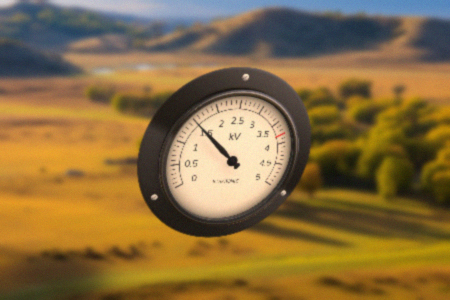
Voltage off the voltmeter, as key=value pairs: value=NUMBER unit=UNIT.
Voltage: value=1.5 unit=kV
